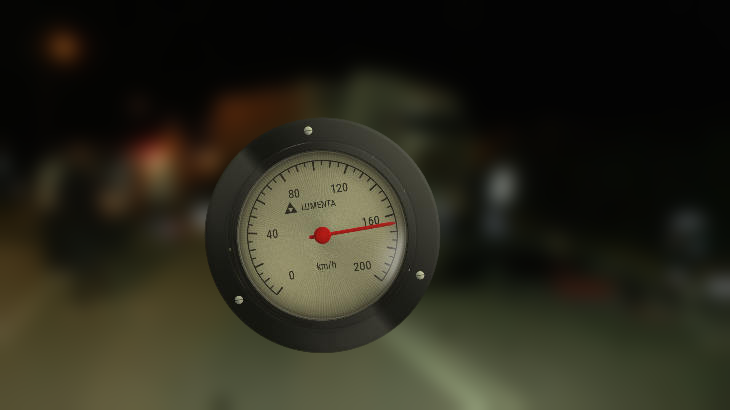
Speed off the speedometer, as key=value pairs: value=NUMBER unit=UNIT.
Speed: value=165 unit=km/h
